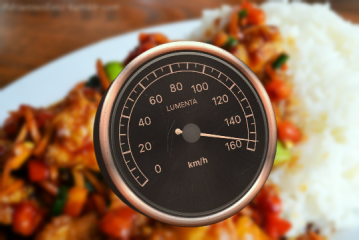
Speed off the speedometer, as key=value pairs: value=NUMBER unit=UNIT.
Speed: value=155 unit=km/h
